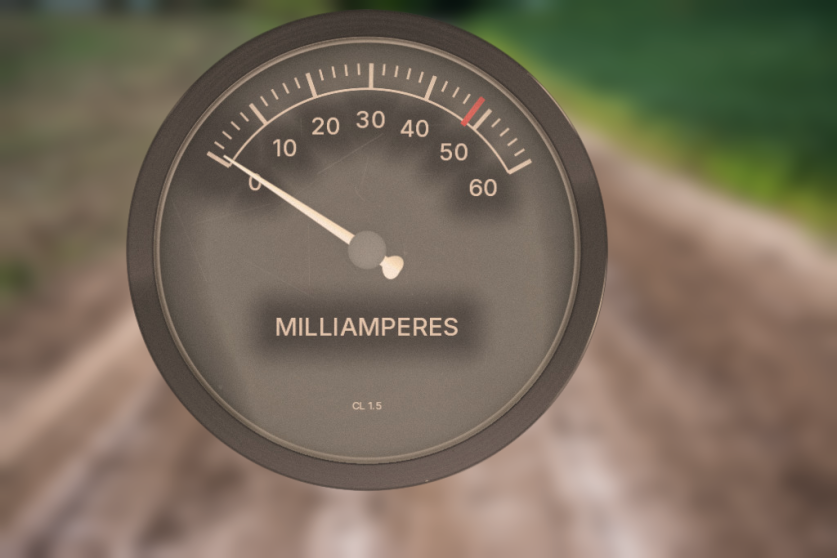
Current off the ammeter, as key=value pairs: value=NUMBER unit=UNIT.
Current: value=1 unit=mA
